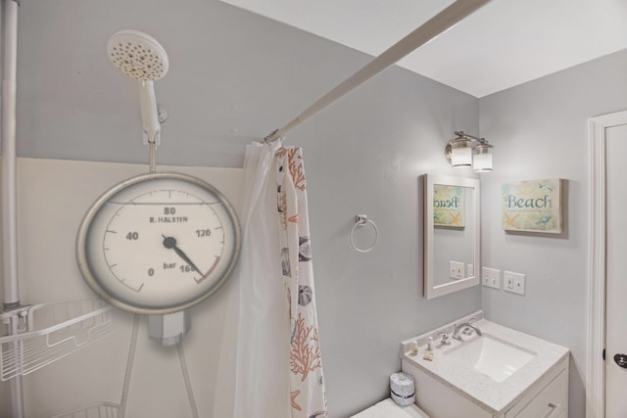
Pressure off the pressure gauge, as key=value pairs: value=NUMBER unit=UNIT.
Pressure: value=155 unit=bar
